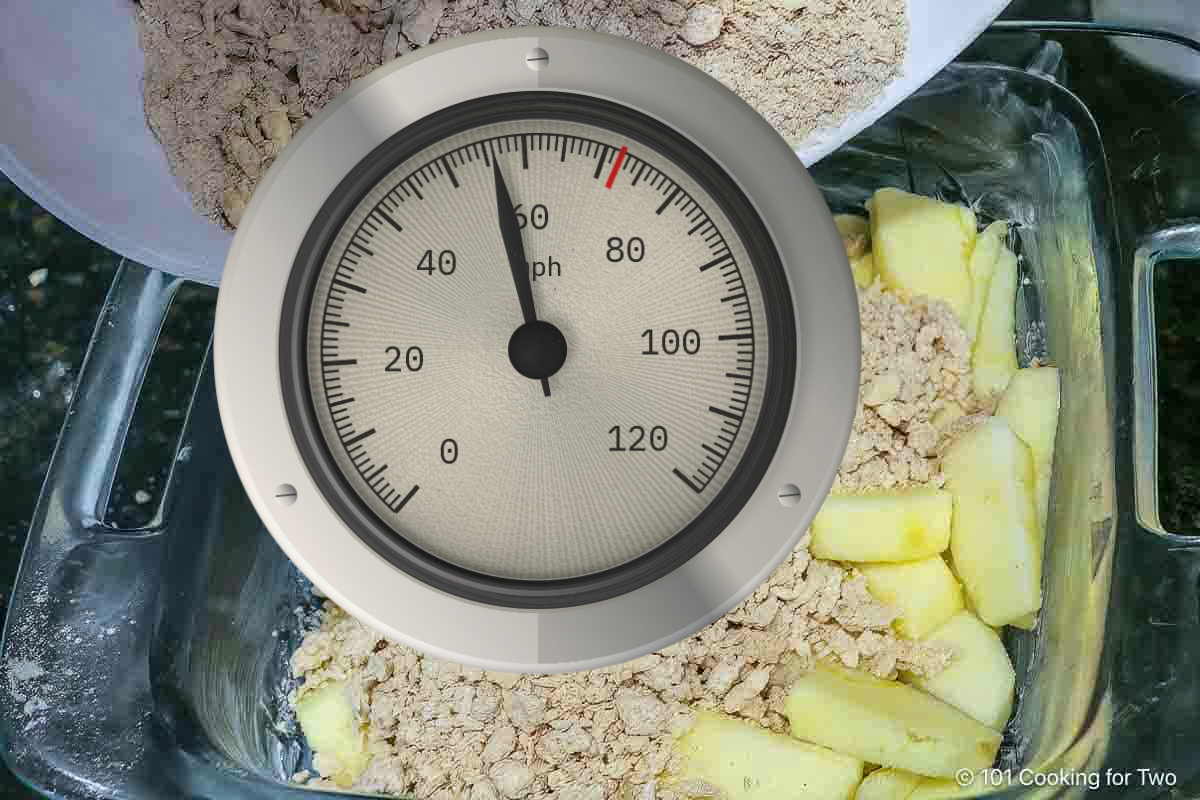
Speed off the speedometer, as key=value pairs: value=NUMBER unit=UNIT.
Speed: value=56 unit=mph
